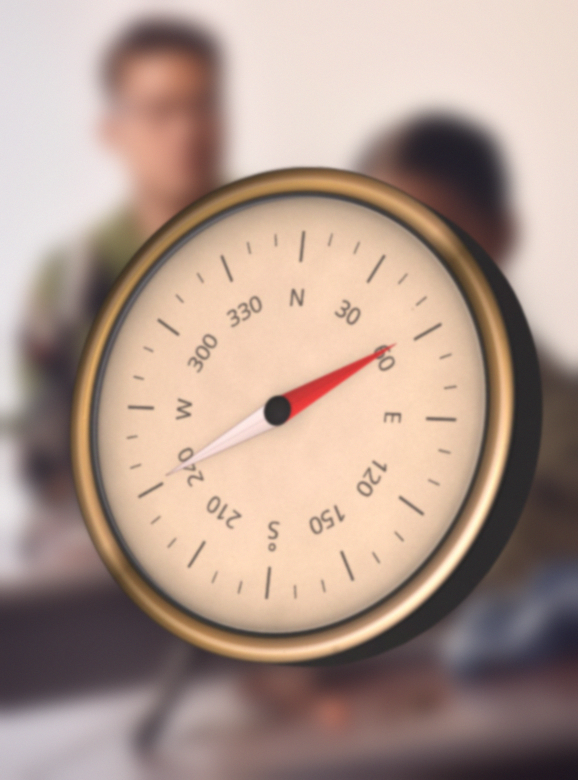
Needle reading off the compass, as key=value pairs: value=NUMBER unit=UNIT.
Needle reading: value=60 unit=°
